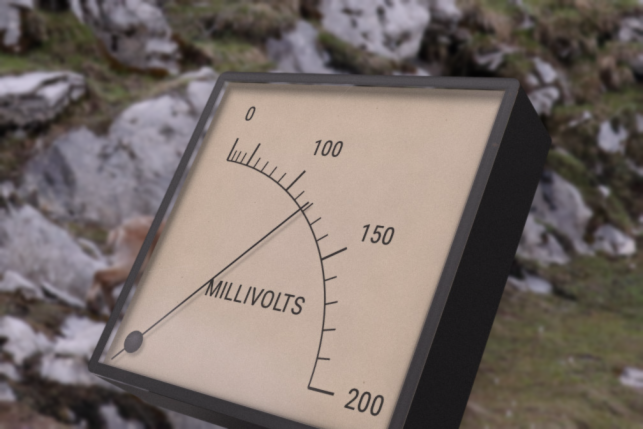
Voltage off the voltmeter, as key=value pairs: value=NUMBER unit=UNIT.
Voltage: value=120 unit=mV
